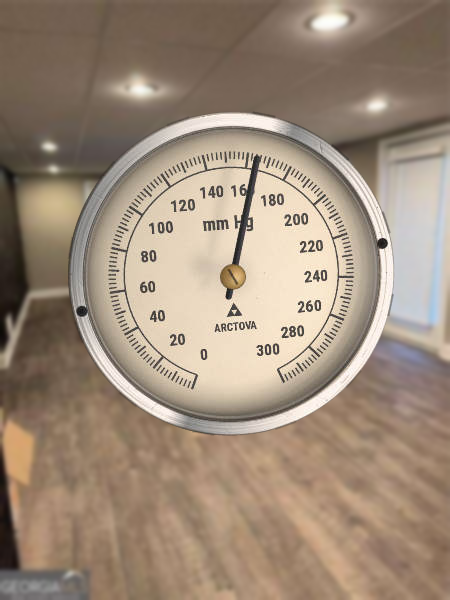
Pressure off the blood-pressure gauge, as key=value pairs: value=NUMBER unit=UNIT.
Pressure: value=164 unit=mmHg
